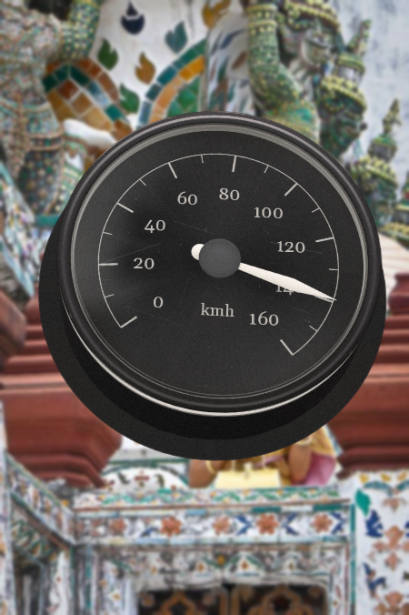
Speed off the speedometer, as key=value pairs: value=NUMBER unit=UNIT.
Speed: value=140 unit=km/h
